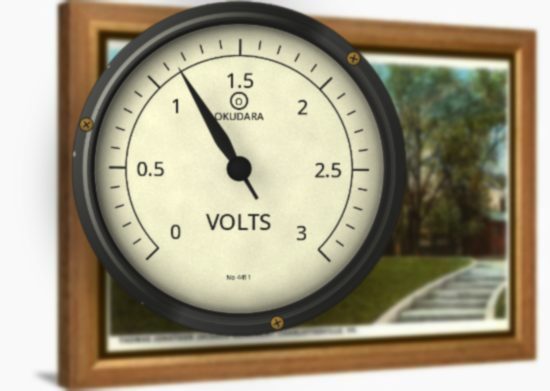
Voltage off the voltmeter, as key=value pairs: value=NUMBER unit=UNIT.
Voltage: value=1.15 unit=V
